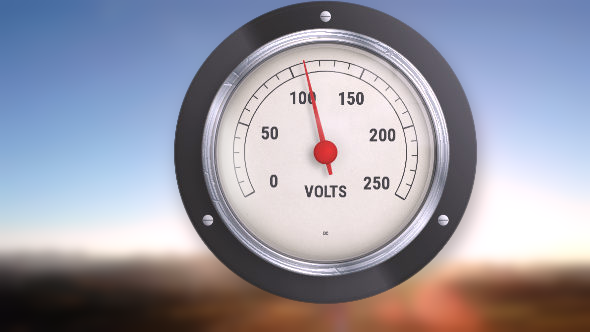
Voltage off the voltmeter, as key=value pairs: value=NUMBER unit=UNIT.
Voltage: value=110 unit=V
